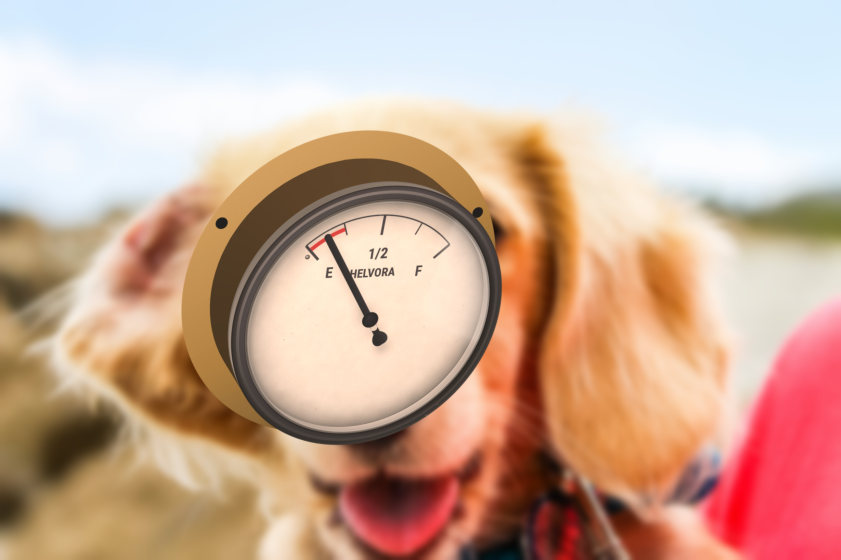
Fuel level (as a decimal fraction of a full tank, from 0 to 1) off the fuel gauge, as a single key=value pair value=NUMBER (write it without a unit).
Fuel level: value=0.125
